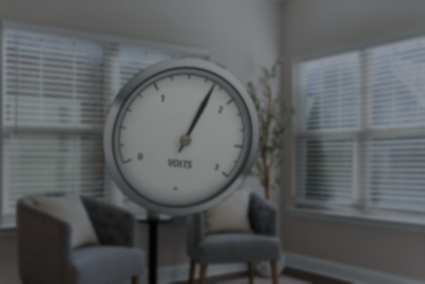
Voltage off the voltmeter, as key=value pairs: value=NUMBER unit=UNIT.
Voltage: value=1.7 unit=V
